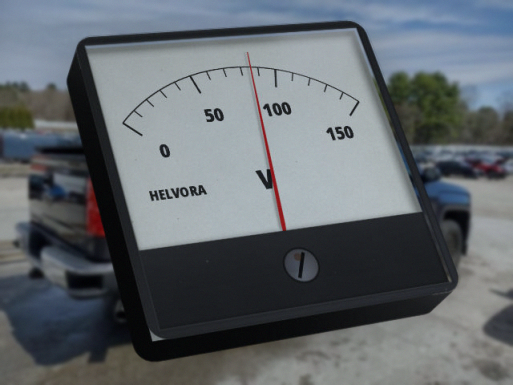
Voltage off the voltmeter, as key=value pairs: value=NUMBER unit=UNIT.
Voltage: value=85 unit=V
